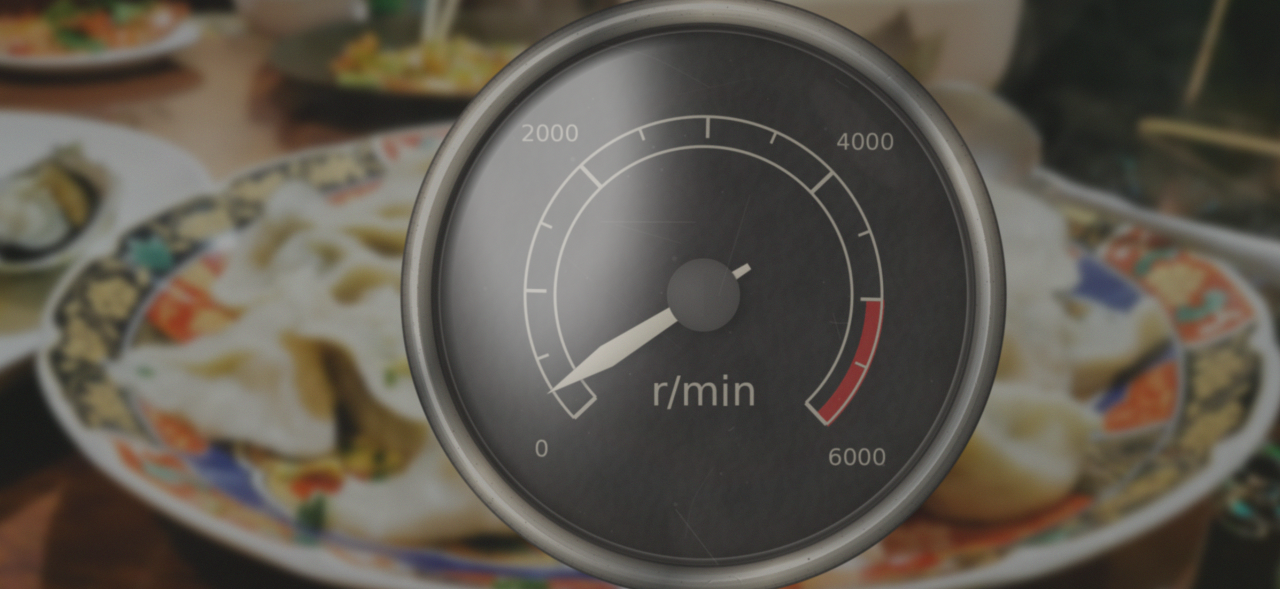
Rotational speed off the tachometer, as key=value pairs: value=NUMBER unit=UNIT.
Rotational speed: value=250 unit=rpm
